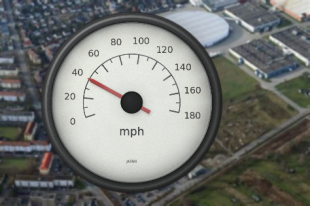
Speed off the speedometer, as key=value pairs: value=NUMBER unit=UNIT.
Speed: value=40 unit=mph
